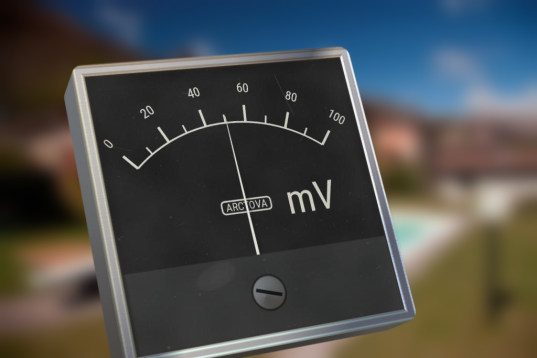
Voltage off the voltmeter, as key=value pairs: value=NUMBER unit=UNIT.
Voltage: value=50 unit=mV
